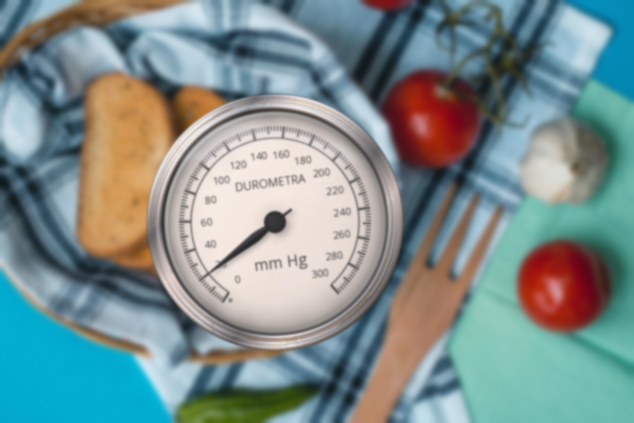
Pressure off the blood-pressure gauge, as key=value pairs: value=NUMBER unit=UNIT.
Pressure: value=20 unit=mmHg
